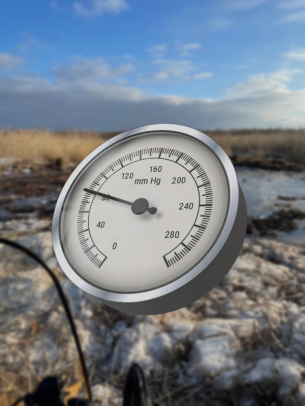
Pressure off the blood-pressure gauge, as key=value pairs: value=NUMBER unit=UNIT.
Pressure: value=80 unit=mmHg
